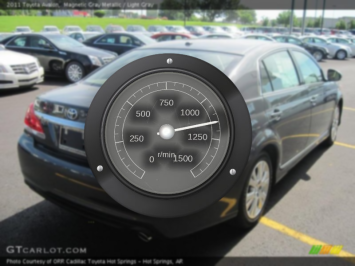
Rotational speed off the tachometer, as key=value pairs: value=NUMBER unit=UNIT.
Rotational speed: value=1150 unit=rpm
